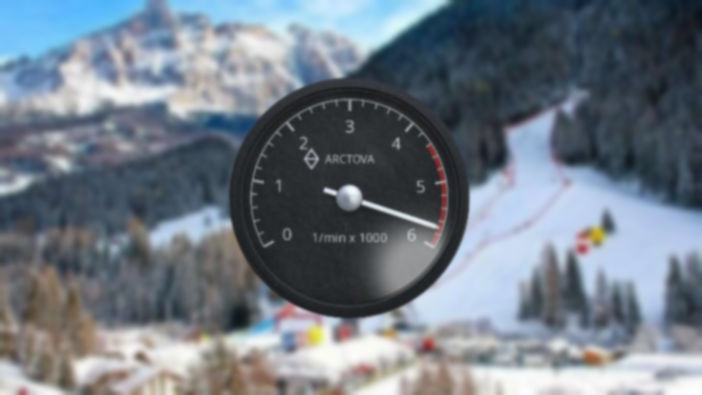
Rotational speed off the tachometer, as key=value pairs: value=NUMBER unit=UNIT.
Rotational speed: value=5700 unit=rpm
